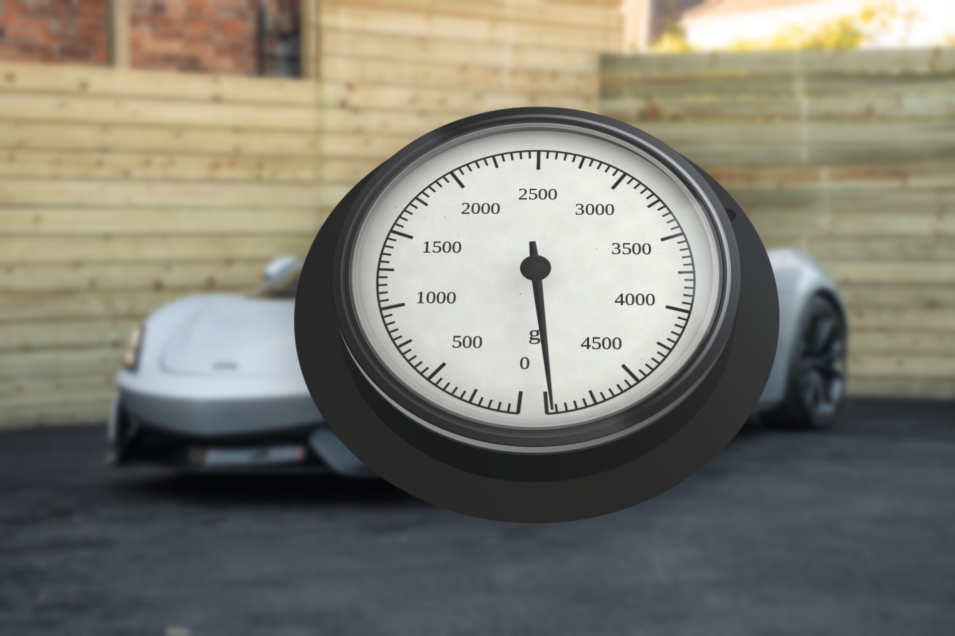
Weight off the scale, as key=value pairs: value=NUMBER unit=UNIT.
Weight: value=4975 unit=g
